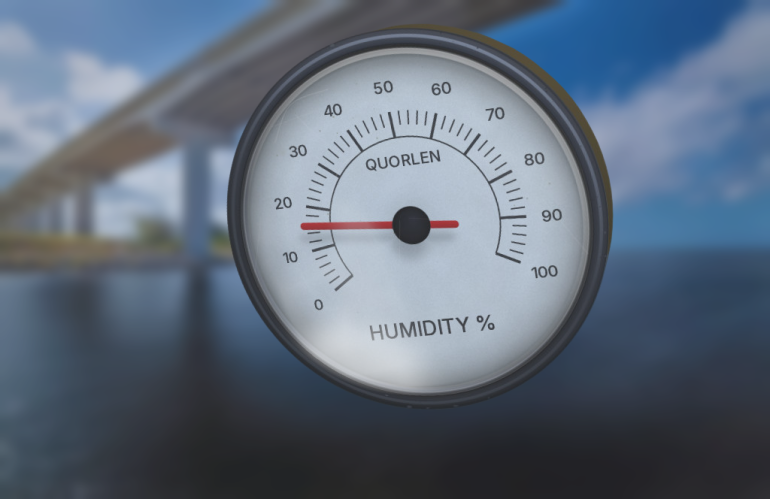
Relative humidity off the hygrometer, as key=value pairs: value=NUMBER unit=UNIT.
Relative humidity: value=16 unit=%
